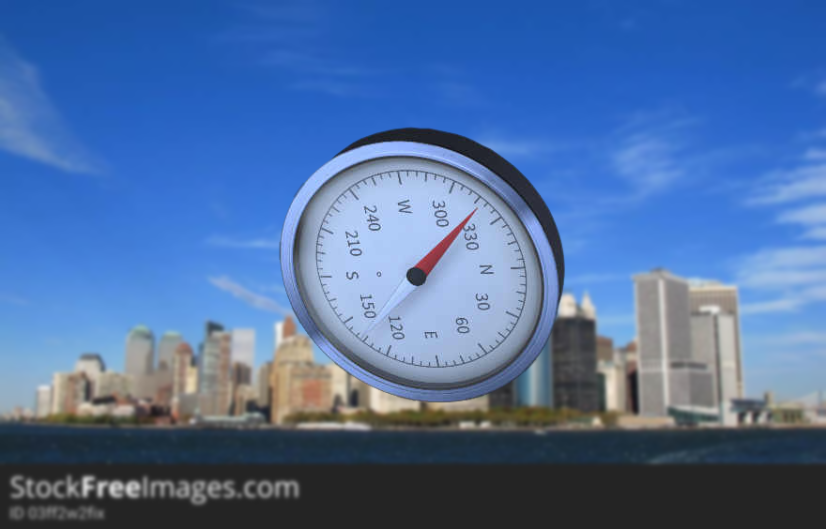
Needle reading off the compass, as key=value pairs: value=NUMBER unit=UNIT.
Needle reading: value=317.5 unit=°
